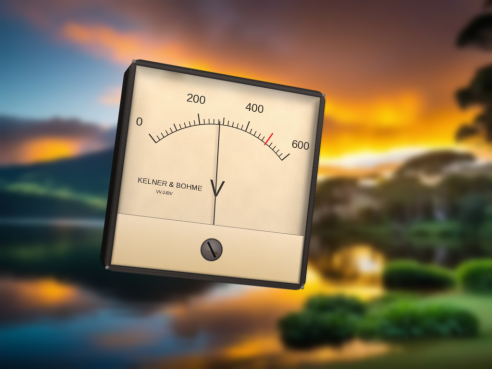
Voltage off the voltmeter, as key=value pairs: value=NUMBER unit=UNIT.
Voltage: value=280 unit=V
